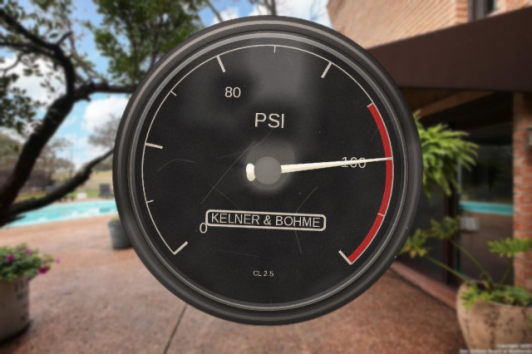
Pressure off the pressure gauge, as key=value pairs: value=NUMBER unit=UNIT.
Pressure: value=160 unit=psi
